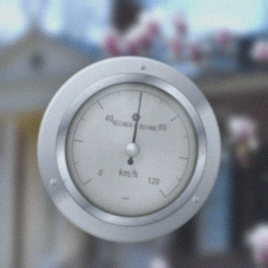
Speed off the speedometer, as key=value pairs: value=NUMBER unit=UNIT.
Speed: value=60 unit=km/h
